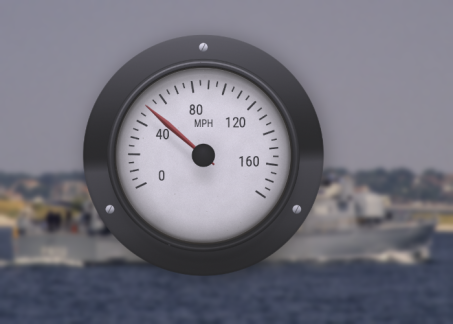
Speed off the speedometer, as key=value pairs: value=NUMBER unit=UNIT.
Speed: value=50 unit=mph
